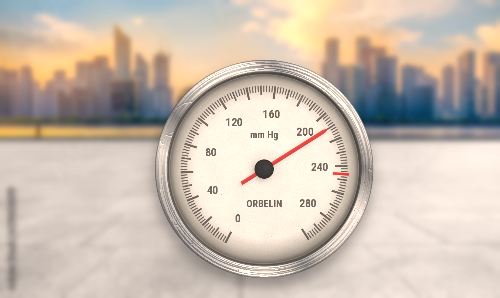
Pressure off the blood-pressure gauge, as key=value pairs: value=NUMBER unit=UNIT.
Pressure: value=210 unit=mmHg
